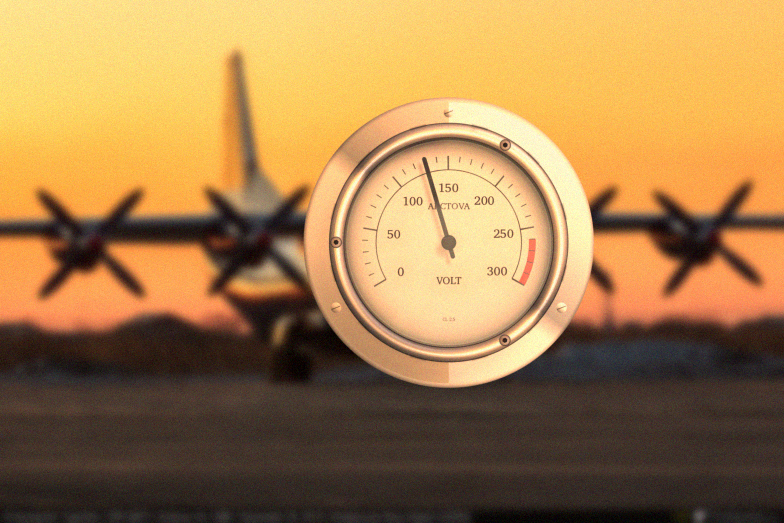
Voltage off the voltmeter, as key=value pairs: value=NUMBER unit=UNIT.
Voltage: value=130 unit=V
